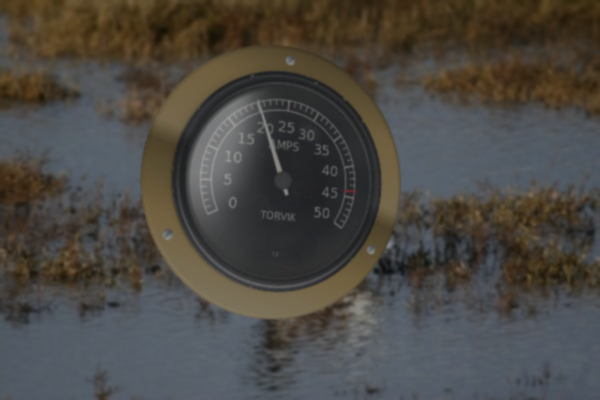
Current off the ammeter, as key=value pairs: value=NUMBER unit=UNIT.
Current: value=20 unit=A
